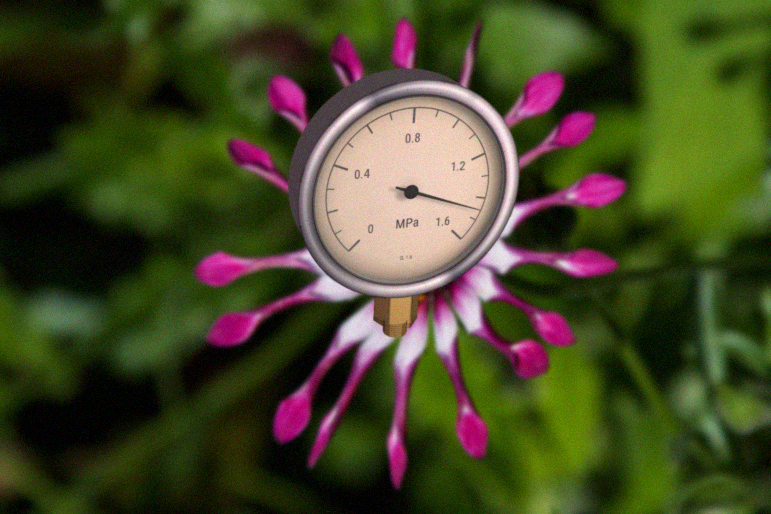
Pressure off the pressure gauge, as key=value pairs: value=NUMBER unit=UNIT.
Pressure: value=1.45 unit=MPa
